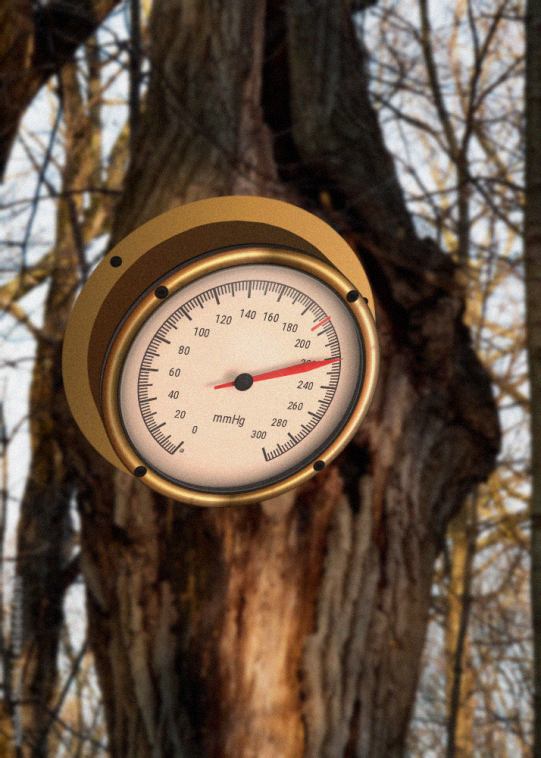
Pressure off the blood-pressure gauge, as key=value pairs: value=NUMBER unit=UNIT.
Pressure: value=220 unit=mmHg
